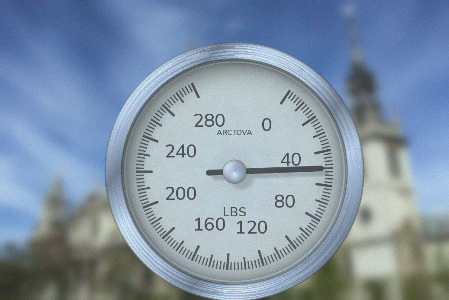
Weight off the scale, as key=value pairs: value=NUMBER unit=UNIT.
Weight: value=50 unit=lb
